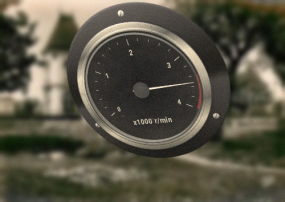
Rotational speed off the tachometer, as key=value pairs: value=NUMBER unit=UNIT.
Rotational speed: value=3500 unit=rpm
